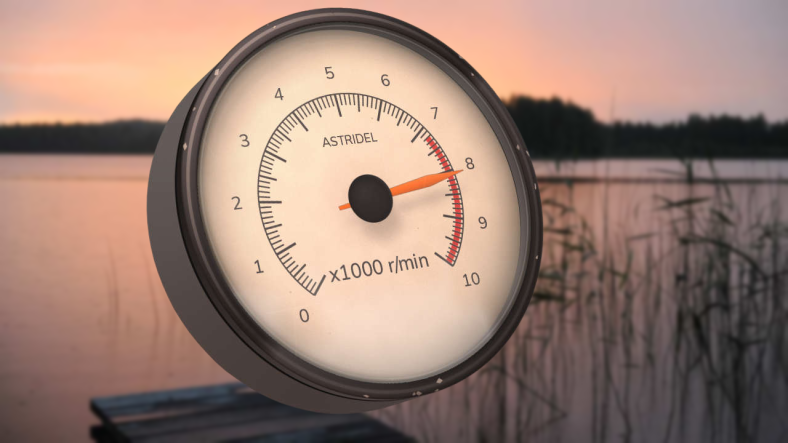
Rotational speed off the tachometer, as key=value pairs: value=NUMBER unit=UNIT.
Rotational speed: value=8100 unit=rpm
